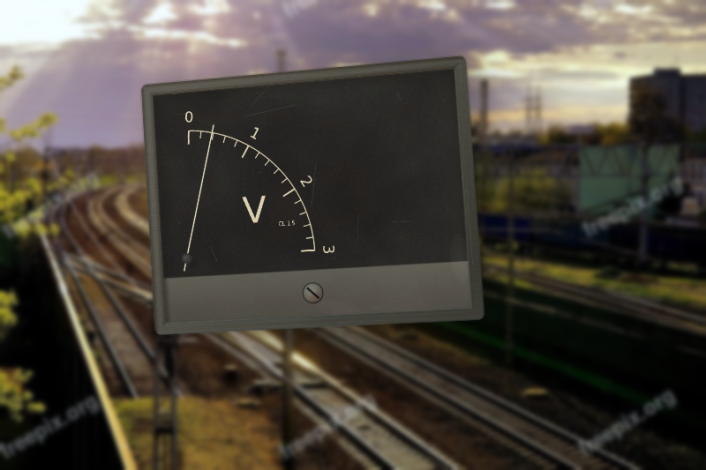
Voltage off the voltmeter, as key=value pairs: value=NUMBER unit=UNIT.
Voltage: value=0.4 unit=V
